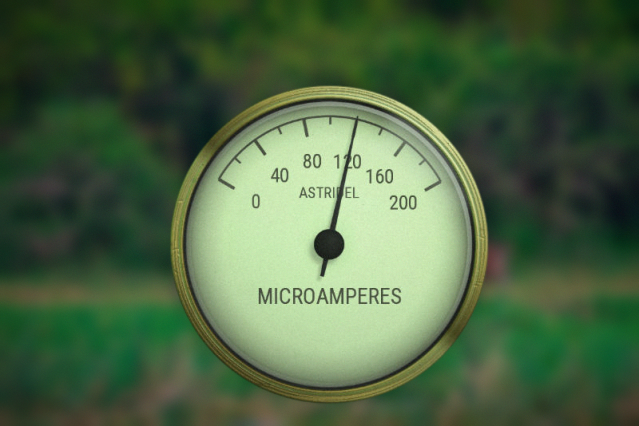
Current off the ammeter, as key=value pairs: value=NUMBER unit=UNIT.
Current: value=120 unit=µA
